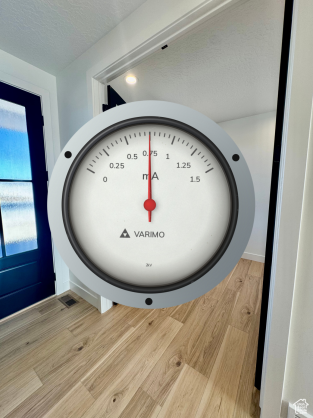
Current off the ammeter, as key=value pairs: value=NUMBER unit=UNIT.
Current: value=0.75 unit=mA
